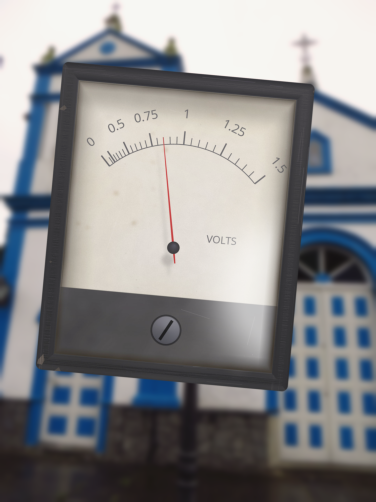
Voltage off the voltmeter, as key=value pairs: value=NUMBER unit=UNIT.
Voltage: value=0.85 unit=V
